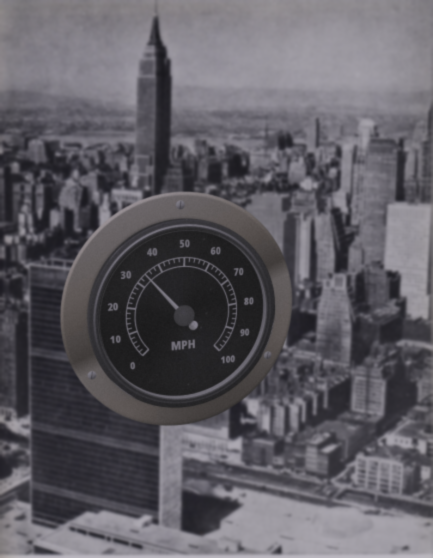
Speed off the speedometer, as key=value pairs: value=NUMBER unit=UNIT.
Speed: value=34 unit=mph
